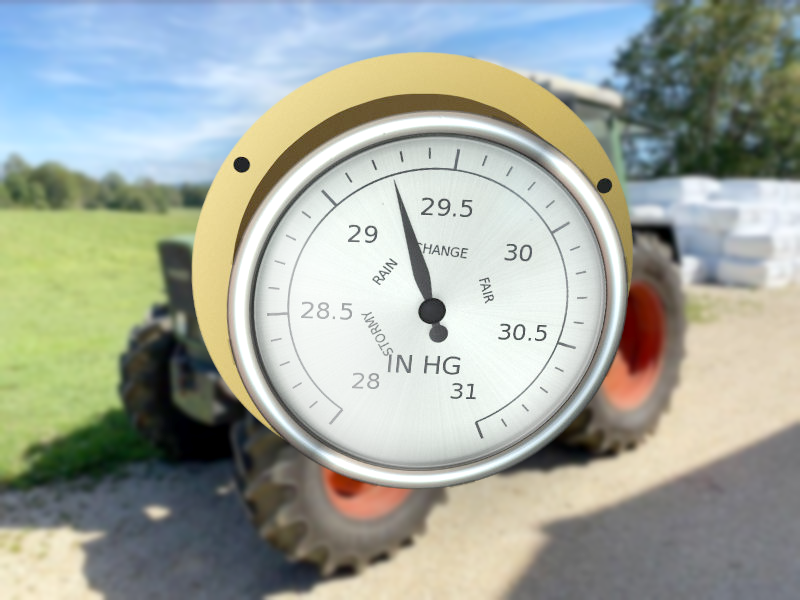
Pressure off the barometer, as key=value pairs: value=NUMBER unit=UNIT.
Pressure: value=29.25 unit=inHg
